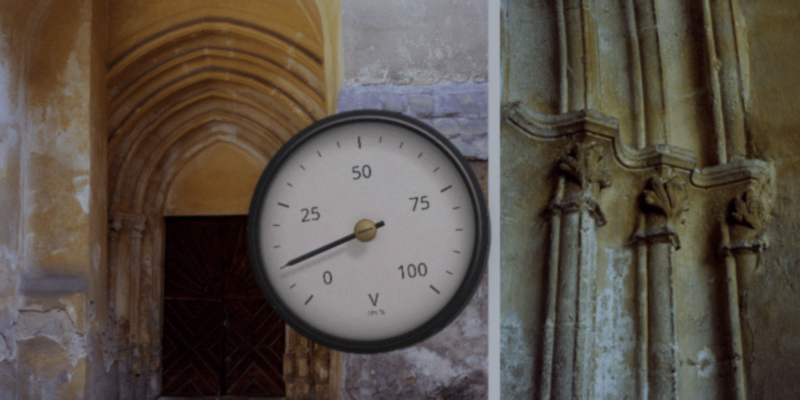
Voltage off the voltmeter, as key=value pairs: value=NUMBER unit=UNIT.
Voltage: value=10 unit=V
